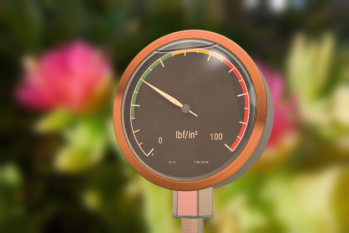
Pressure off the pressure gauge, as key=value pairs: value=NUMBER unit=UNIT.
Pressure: value=30 unit=psi
